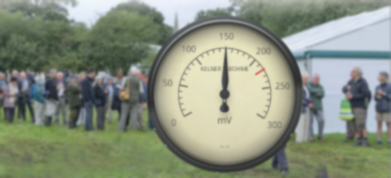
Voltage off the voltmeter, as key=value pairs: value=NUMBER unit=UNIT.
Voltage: value=150 unit=mV
